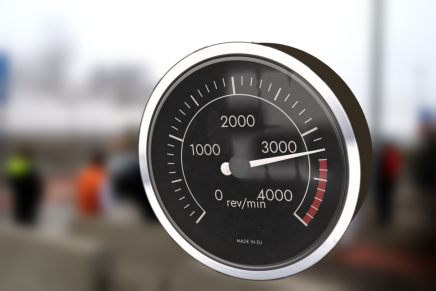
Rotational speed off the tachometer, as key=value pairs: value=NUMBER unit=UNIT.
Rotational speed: value=3200 unit=rpm
